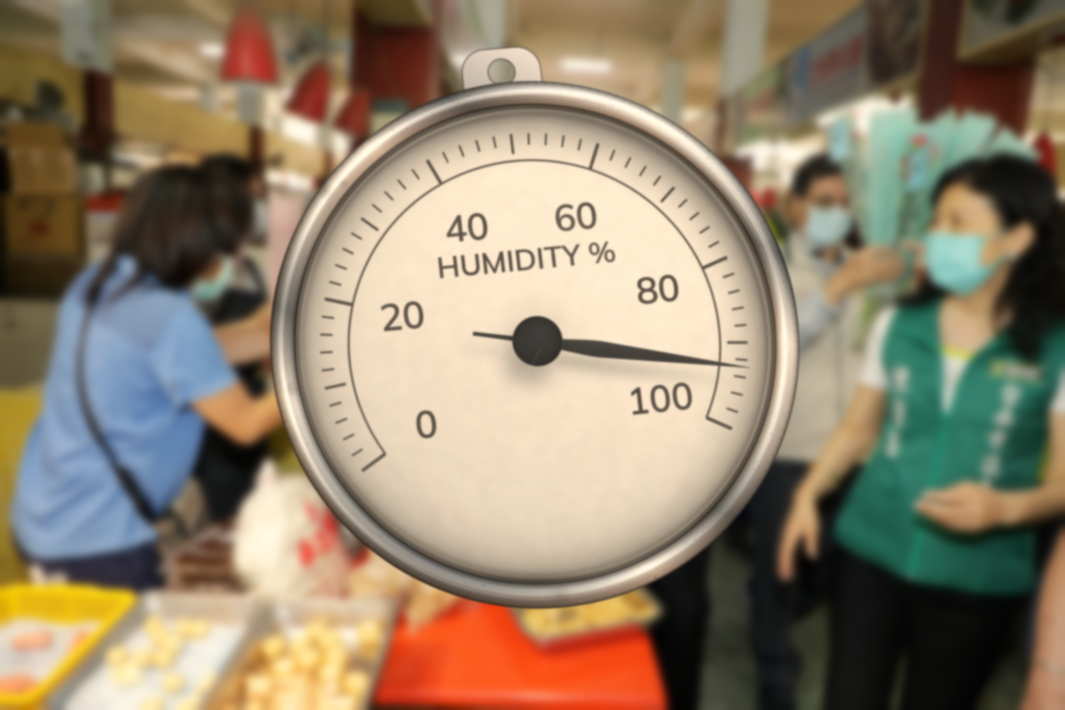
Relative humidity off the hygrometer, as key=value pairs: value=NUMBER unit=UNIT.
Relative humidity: value=93 unit=%
